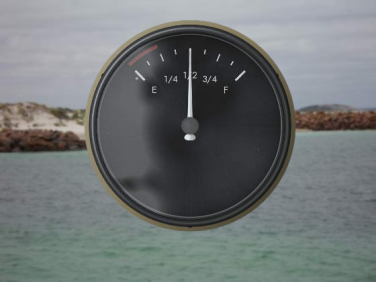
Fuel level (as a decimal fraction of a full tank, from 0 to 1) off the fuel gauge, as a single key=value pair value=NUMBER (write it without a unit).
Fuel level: value=0.5
